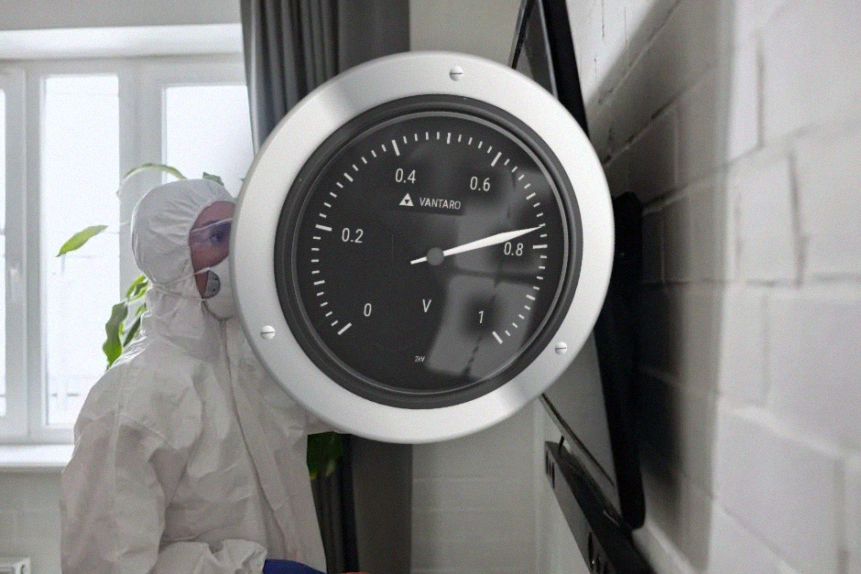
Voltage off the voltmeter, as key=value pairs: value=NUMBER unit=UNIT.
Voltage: value=0.76 unit=V
